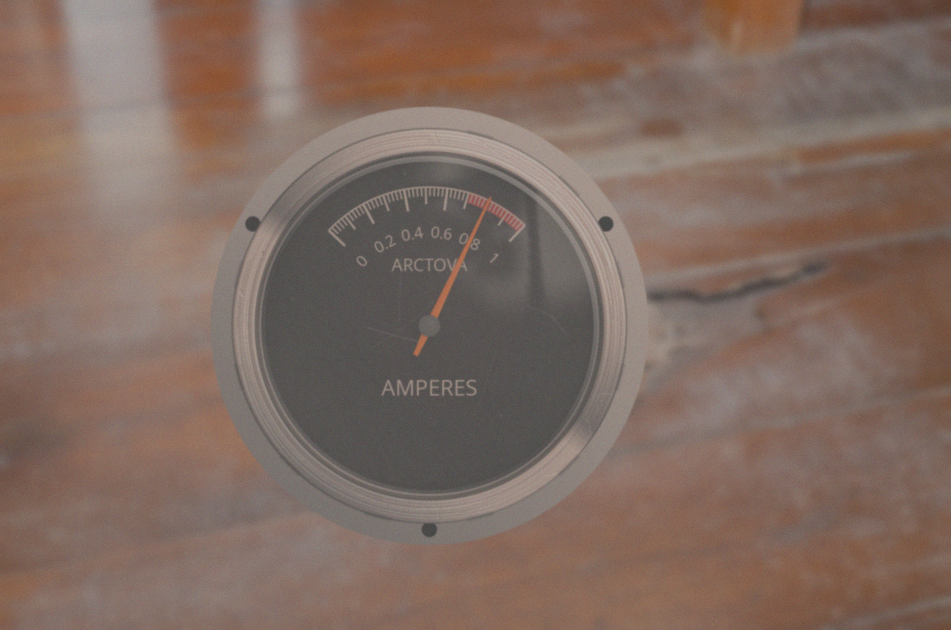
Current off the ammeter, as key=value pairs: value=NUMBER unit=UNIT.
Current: value=0.8 unit=A
